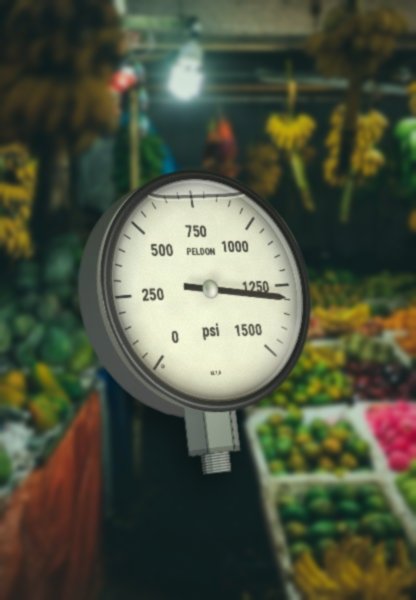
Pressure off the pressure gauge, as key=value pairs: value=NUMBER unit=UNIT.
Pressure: value=1300 unit=psi
